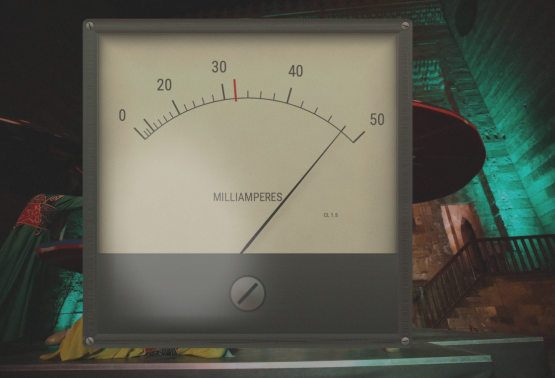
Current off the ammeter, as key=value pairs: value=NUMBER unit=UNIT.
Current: value=48 unit=mA
